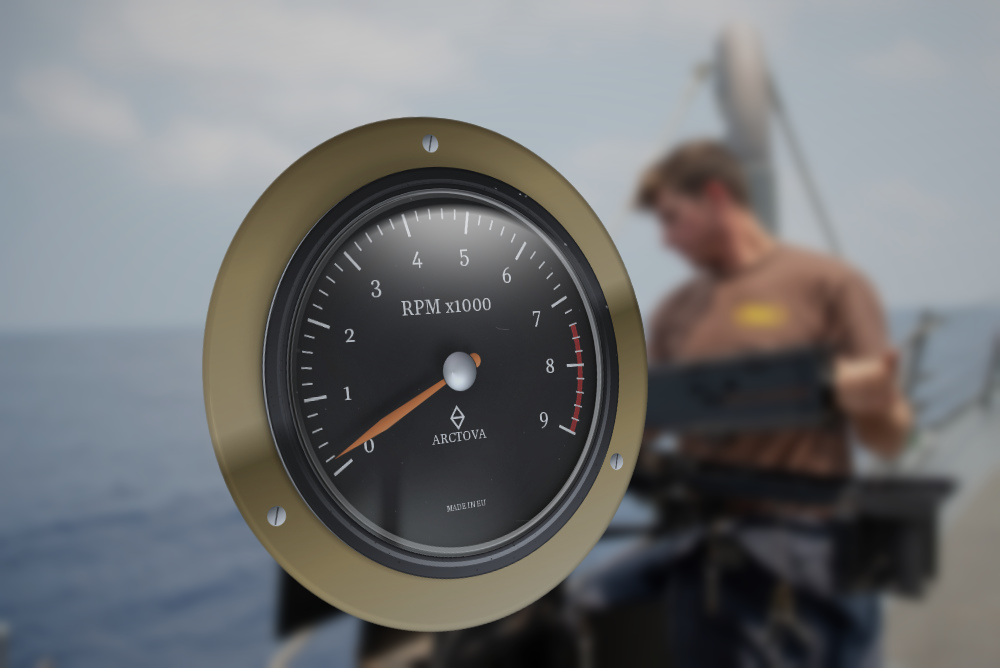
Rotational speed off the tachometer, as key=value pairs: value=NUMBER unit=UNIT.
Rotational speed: value=200 unit=rpm
